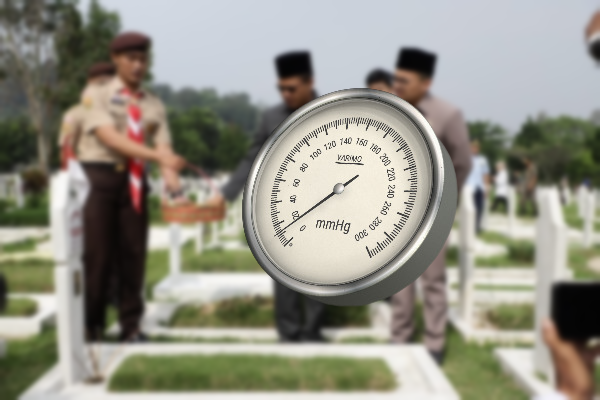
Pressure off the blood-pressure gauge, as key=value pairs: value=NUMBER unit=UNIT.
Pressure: value=10 unit=mmHg
